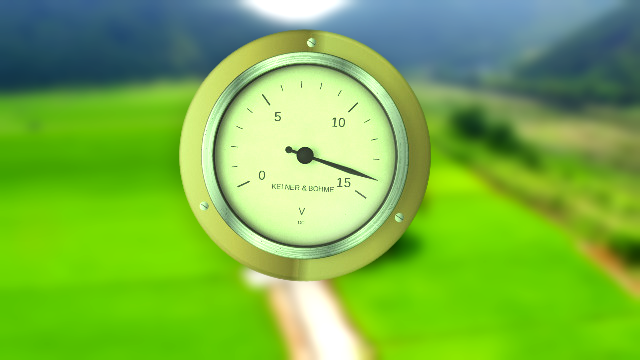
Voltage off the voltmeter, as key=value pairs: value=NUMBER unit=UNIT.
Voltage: value=14 unit=V
